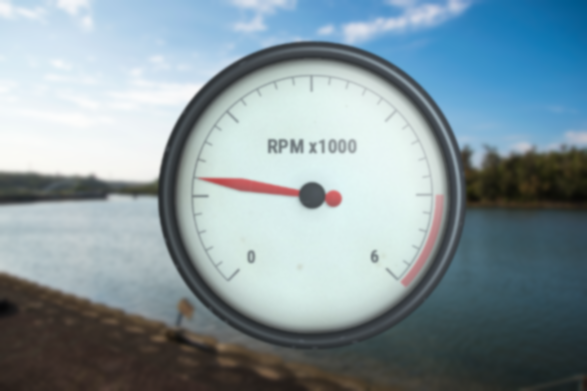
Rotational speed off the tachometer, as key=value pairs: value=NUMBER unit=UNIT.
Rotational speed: value=1200 unit=rpm
